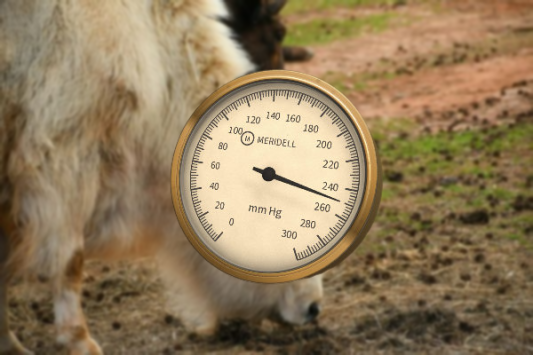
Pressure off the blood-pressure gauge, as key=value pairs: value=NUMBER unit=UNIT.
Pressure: value=250 unit=mmHg
